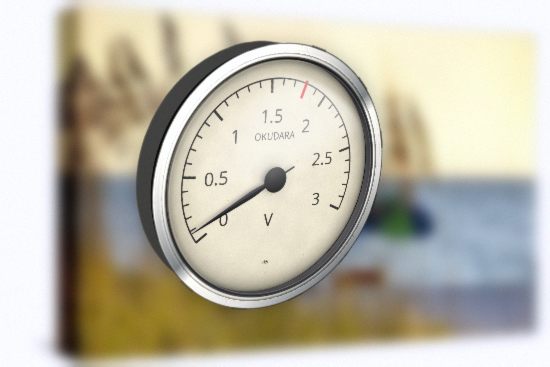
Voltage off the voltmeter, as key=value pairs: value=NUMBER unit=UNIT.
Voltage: value=0.1 unit=V
